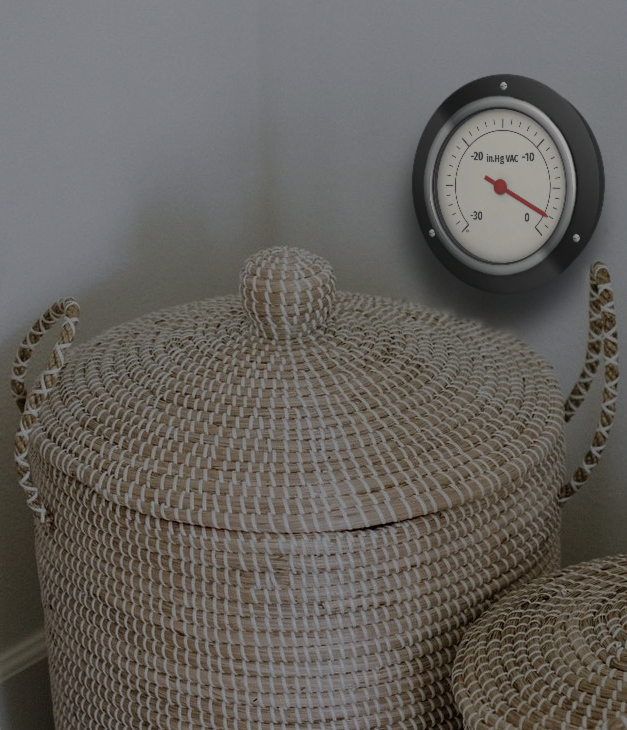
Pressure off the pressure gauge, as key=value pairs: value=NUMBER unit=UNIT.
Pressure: value=-2 unit=inHg
